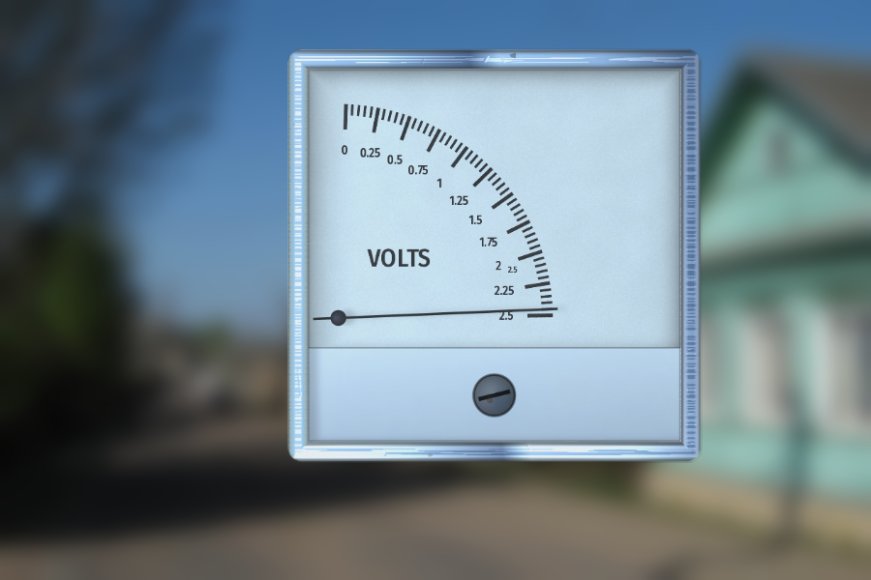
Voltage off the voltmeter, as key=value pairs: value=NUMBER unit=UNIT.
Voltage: value=2.45 unit=V
